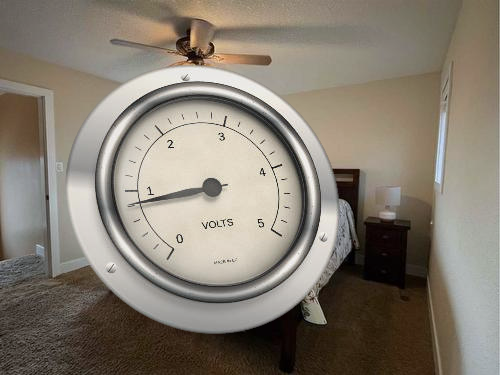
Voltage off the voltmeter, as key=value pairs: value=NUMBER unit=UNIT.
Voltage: value=0.8 unit=V
